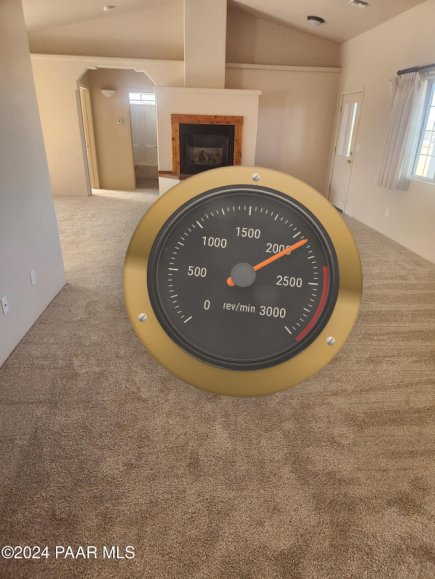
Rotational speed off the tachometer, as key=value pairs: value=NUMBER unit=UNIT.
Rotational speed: value=2100 unit=rpm
